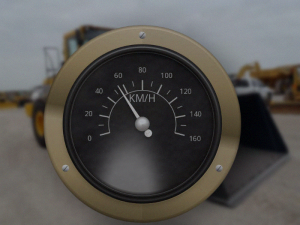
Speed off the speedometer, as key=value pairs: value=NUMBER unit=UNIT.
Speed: value=55 unit=km/h
